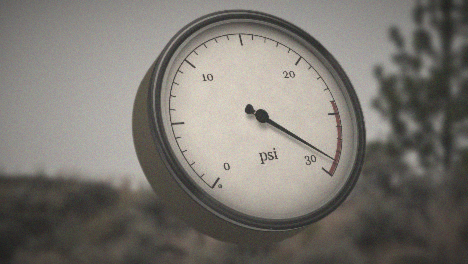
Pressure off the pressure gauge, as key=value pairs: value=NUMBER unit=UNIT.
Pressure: value=29 unit=psi
